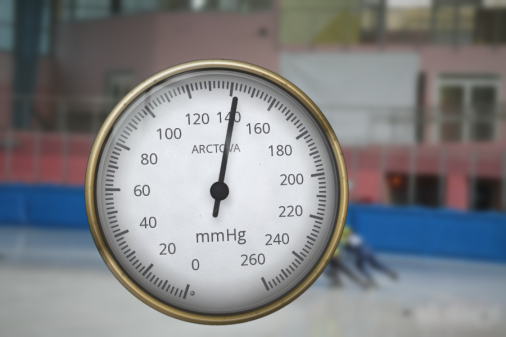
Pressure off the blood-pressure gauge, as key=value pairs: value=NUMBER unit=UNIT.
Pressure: value=142 unit=mmHg
